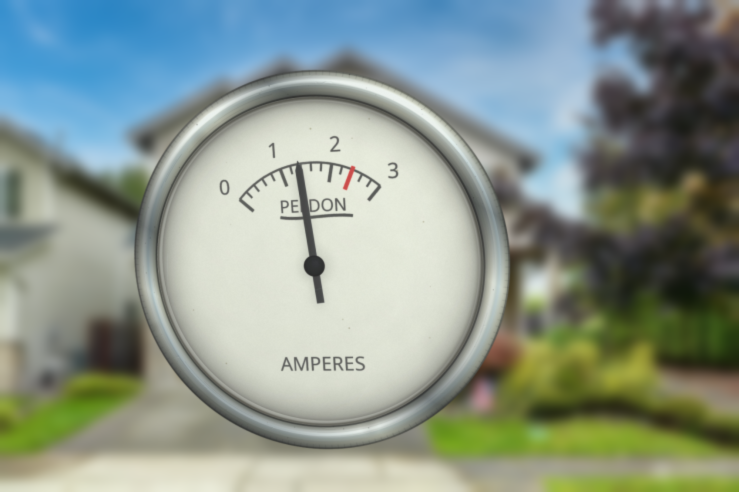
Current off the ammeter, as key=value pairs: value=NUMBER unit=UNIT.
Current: value=1.4 unit=A
